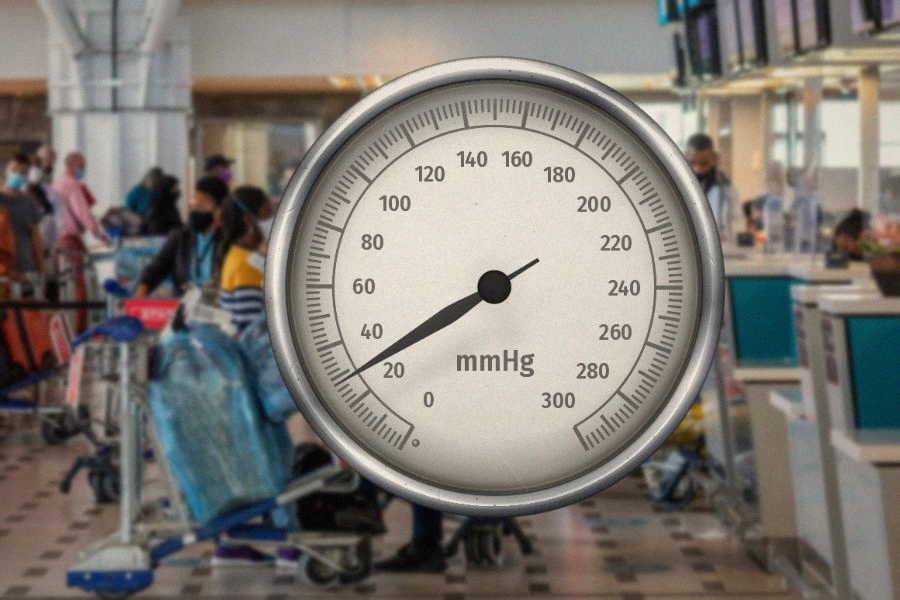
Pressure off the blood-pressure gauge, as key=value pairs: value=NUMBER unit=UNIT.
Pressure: value=28 unit=mmHg
